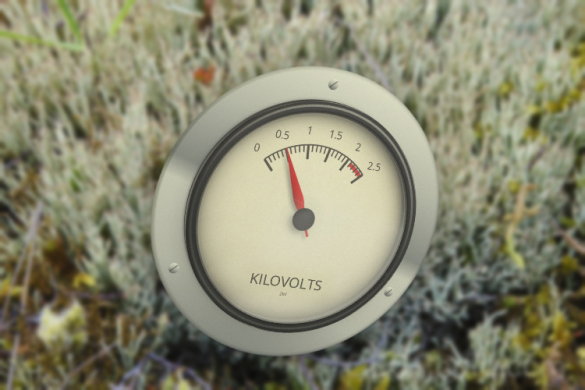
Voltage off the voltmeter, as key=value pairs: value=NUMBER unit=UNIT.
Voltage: value=0.5 unit=kV
